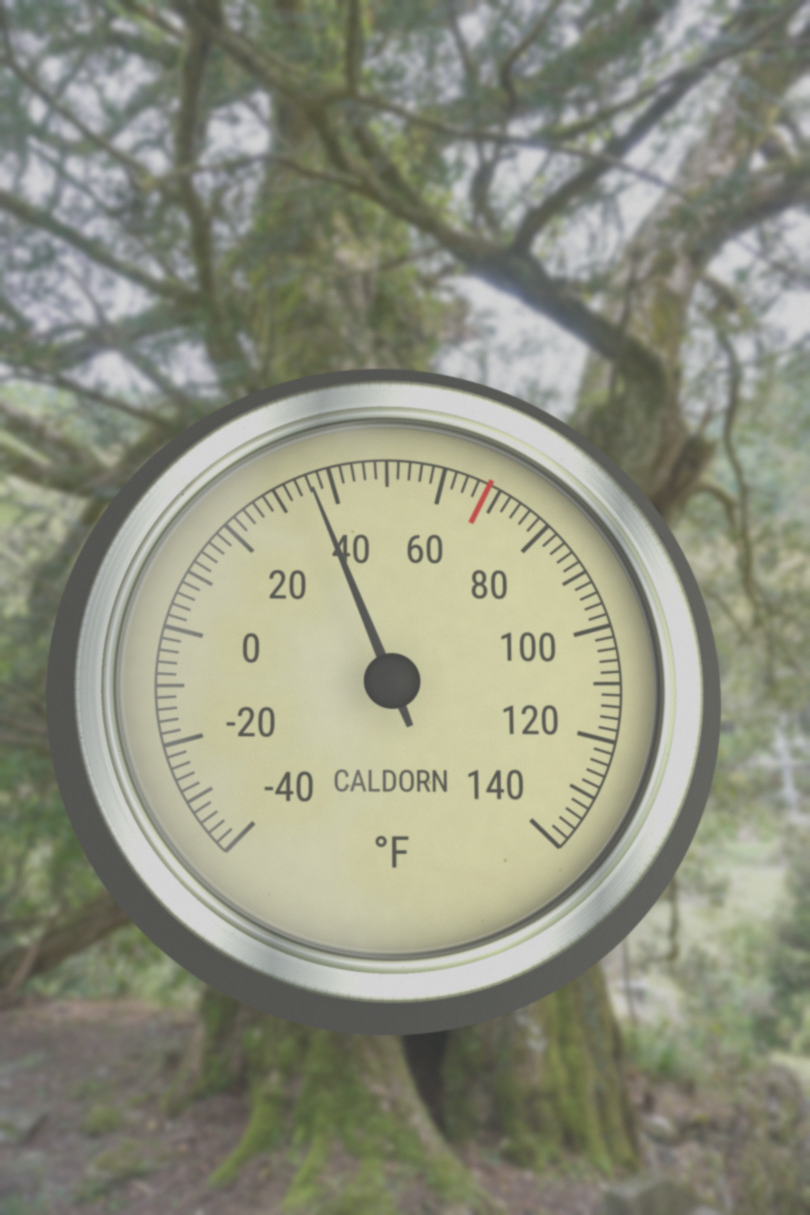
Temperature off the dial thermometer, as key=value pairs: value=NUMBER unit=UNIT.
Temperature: value=36 unit=°F
